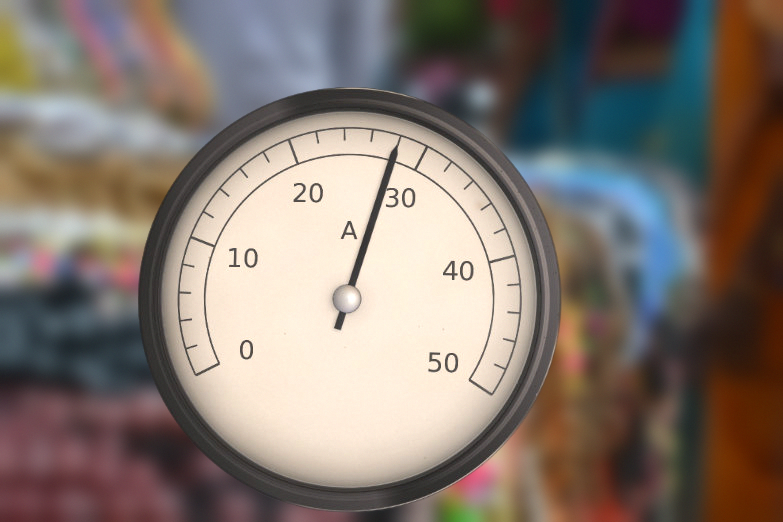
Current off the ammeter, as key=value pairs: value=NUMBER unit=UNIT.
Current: value=28 unit=A
